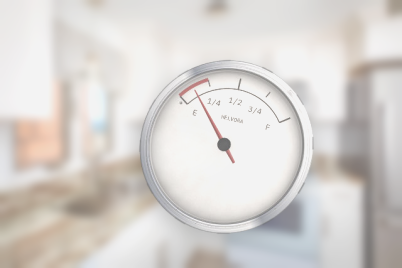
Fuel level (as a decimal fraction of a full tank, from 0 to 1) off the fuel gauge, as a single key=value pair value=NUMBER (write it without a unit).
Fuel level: value=0.125
